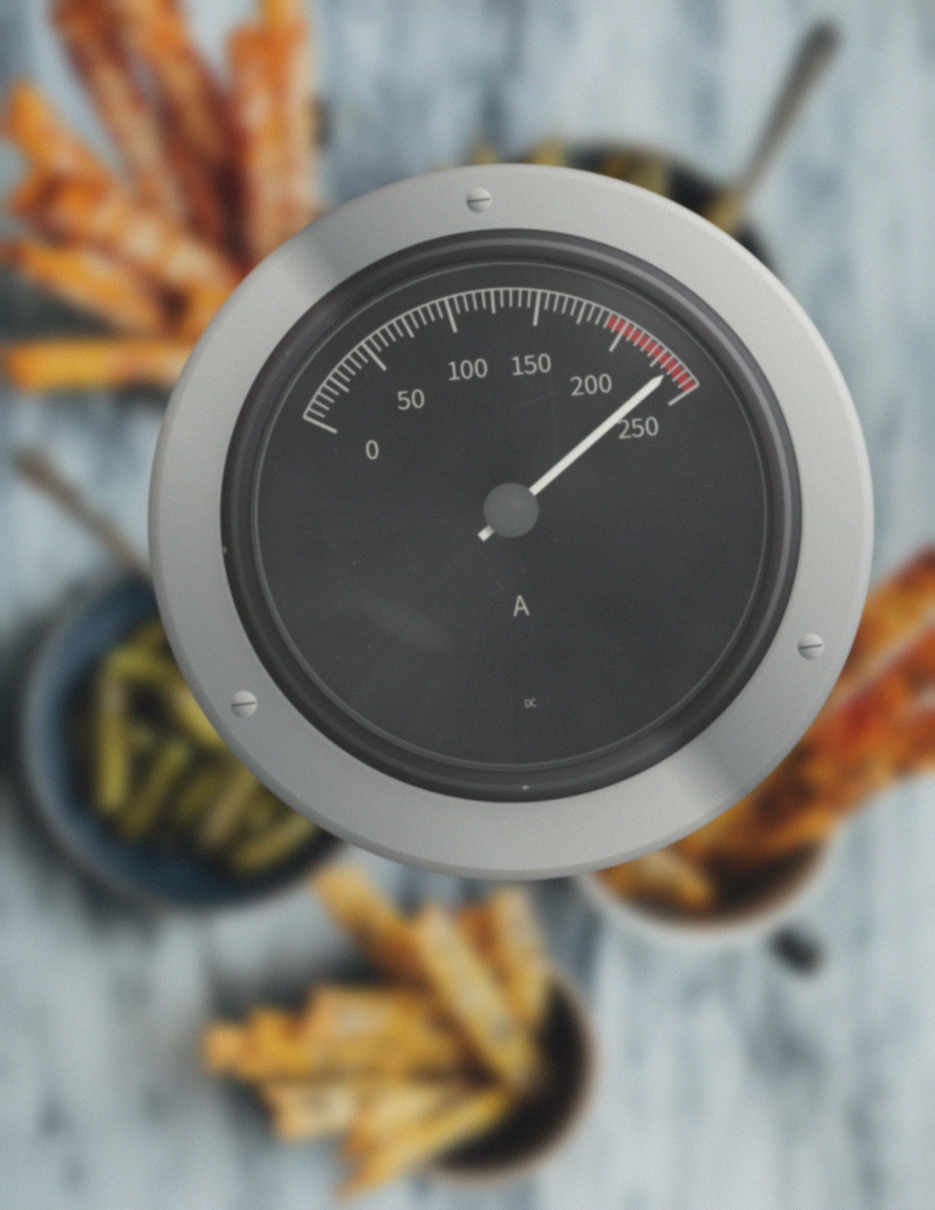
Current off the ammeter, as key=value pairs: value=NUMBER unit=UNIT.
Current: value=235 unit=A
